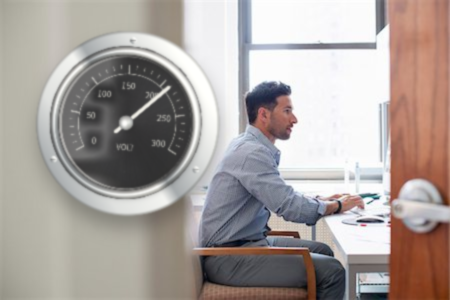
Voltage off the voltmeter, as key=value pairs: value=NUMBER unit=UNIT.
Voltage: value=210 unit=V
